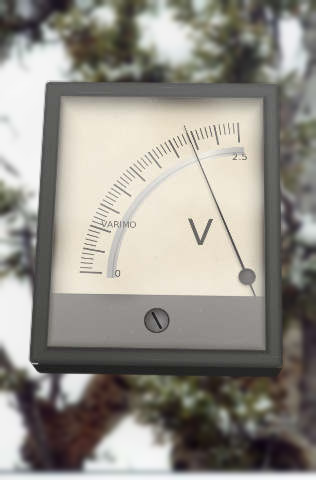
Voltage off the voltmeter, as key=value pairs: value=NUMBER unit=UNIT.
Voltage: value=1.95 unit=V
